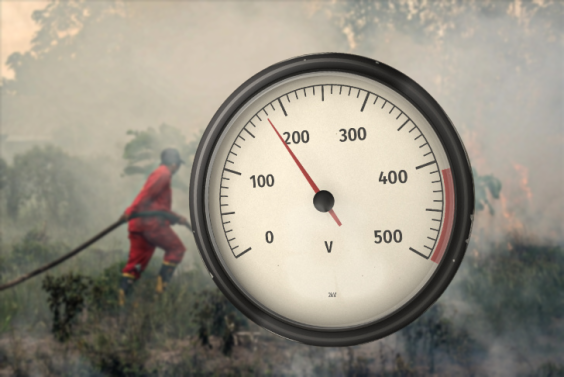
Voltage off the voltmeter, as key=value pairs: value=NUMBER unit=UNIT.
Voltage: value=180 unit=V
